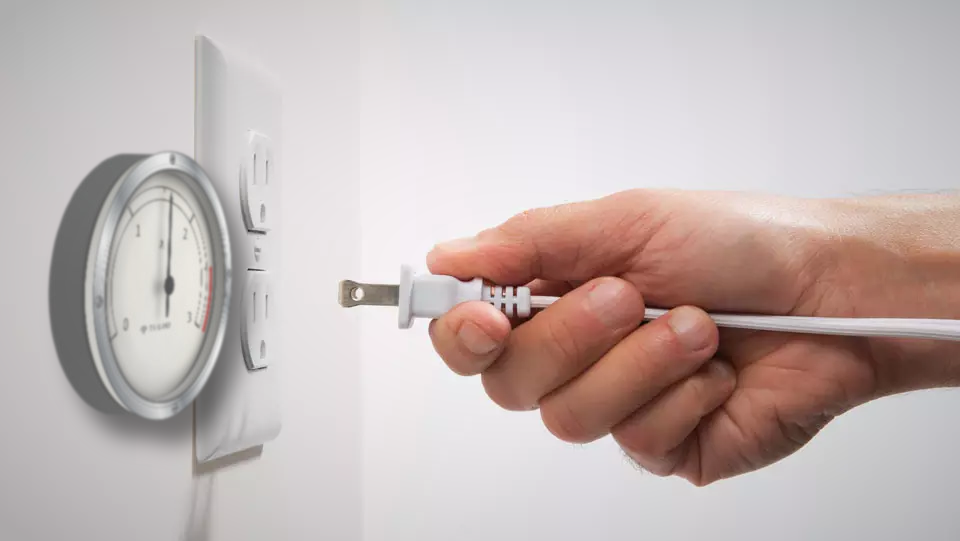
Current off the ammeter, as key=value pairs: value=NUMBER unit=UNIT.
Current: value=1.5 unit=A
